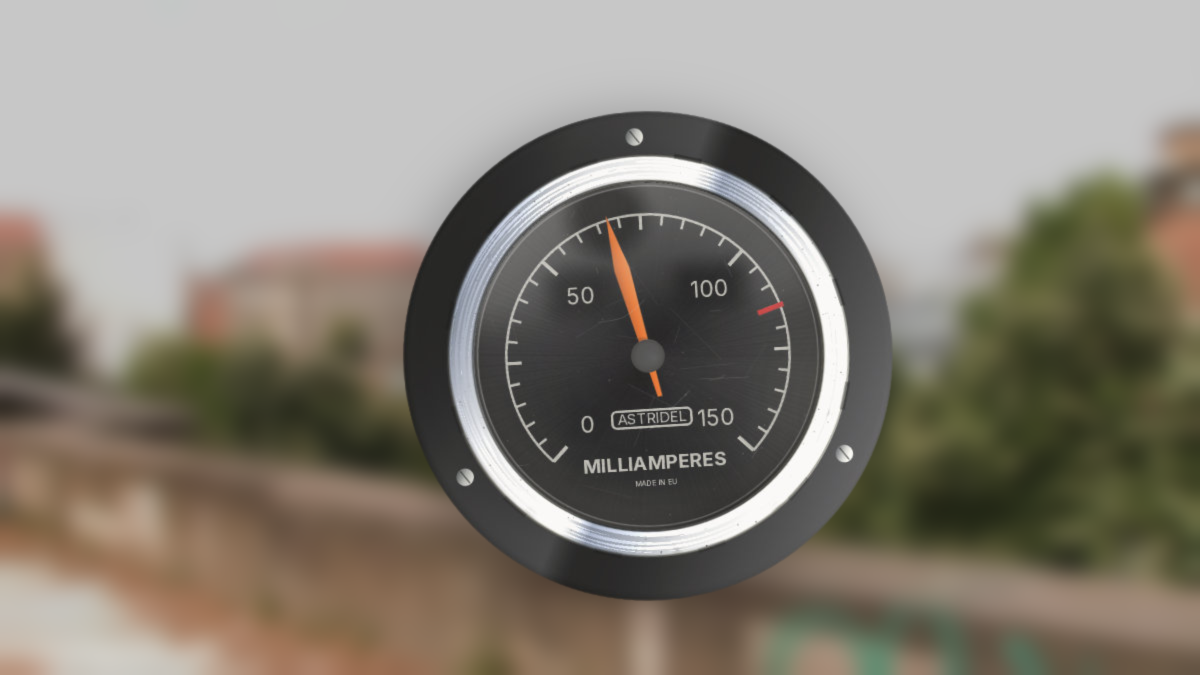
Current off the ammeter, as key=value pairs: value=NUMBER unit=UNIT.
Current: value=67.5 unit=mA
